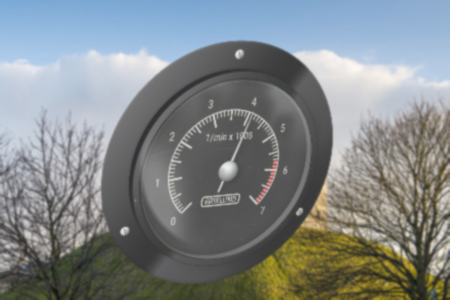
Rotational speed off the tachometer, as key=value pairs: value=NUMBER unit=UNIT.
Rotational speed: value=4000 unit=rpm
